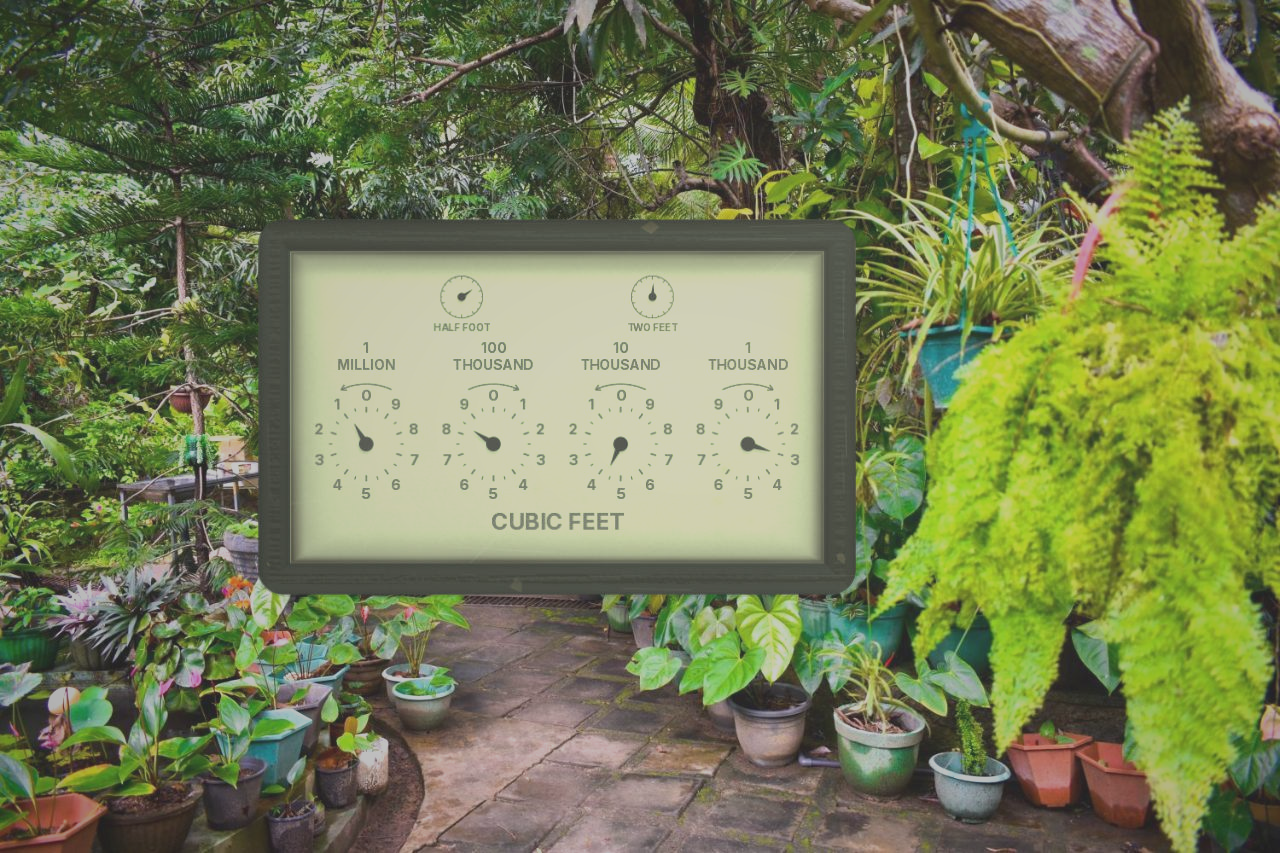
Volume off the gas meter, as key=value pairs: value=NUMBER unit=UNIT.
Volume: value=84300 unit=ft³
